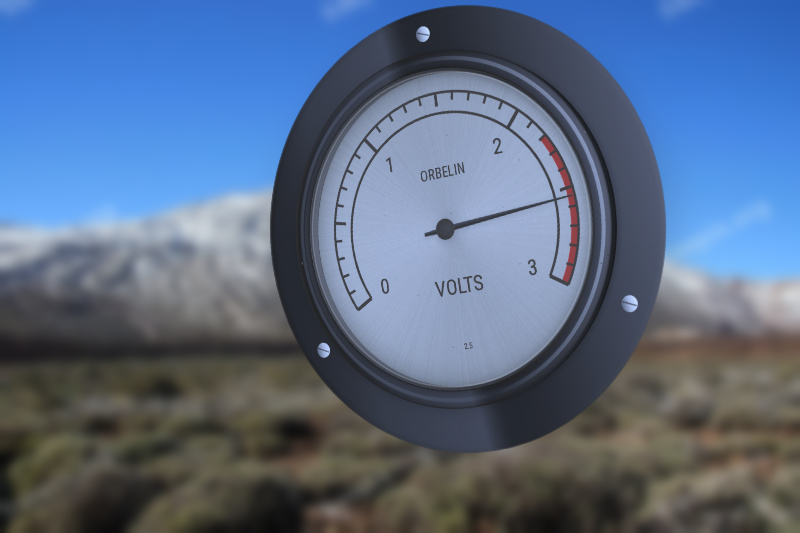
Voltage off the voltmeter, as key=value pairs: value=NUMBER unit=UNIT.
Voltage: value=2.55 unit=V
